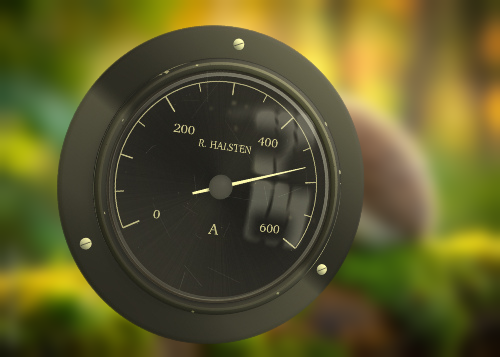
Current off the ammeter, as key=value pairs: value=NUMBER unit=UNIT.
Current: value=475 unit=A
